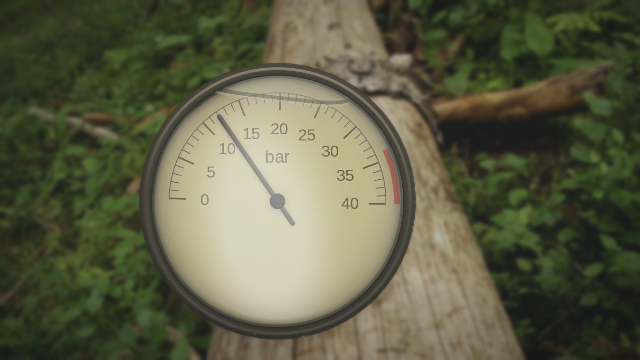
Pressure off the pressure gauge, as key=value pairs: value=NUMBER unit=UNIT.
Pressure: value=12 unit=bar
